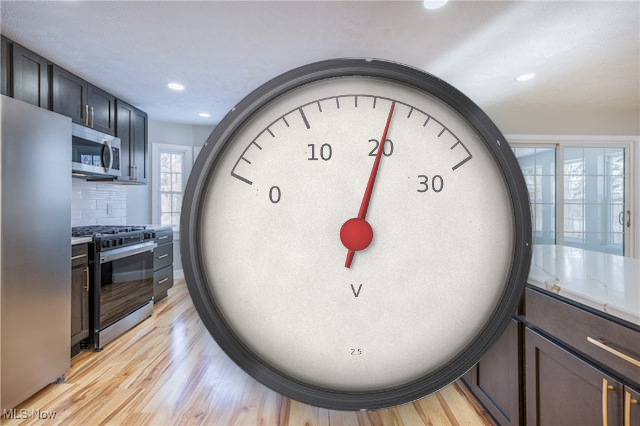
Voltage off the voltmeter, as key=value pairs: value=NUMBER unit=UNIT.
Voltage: value=20 unit=V
